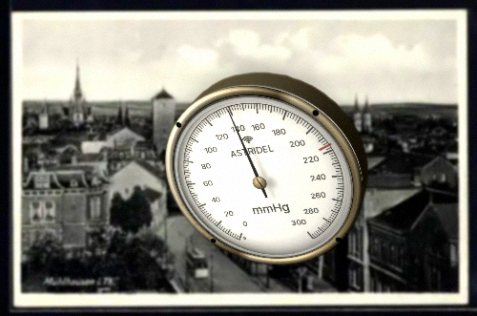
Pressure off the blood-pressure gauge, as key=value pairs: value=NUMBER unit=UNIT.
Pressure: value=140 unit=mmHg
